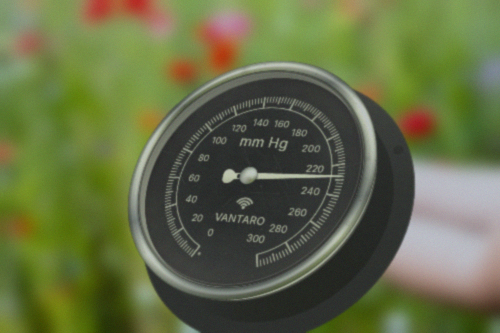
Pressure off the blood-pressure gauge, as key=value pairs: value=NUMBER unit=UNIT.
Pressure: value=230 unit=mmHg
